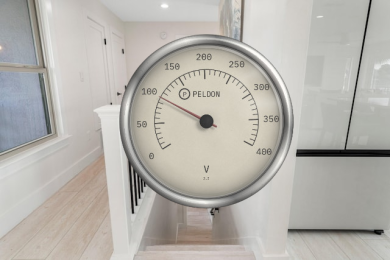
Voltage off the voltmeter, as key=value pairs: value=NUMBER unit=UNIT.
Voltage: value=100 unit=V
